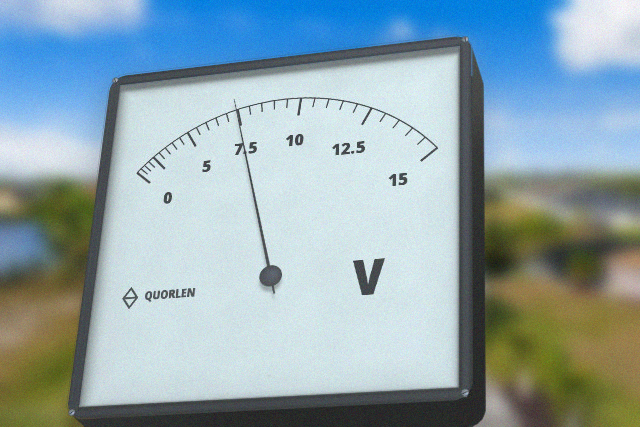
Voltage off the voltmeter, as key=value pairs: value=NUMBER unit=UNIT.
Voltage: value=7.5 unit=V
